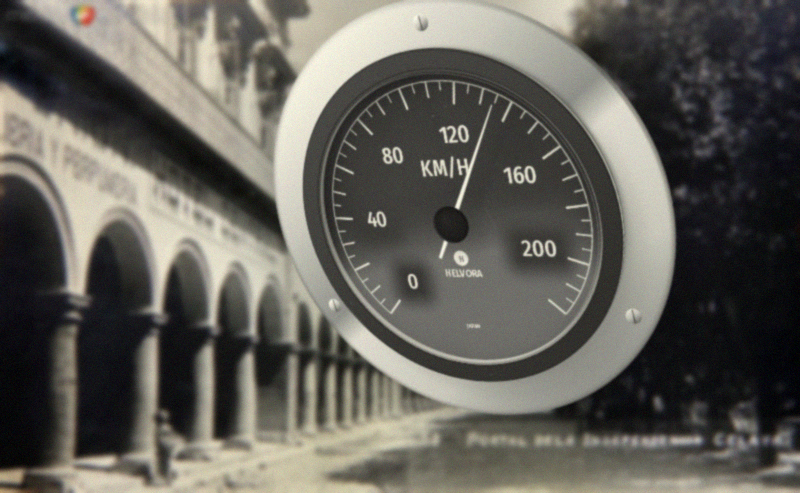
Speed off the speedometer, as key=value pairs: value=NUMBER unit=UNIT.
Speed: value=135 unit=km/h
